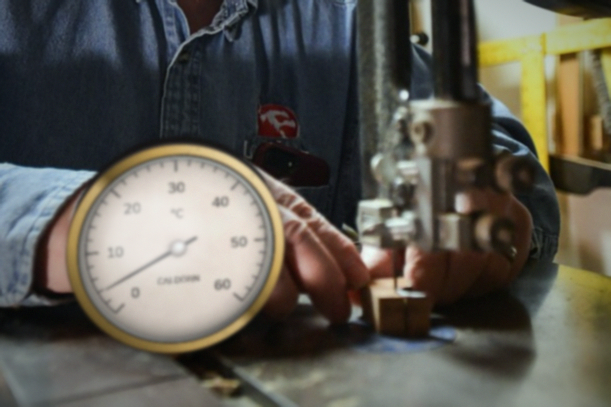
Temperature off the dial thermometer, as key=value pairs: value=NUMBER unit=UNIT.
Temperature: value=4 unit=°C
